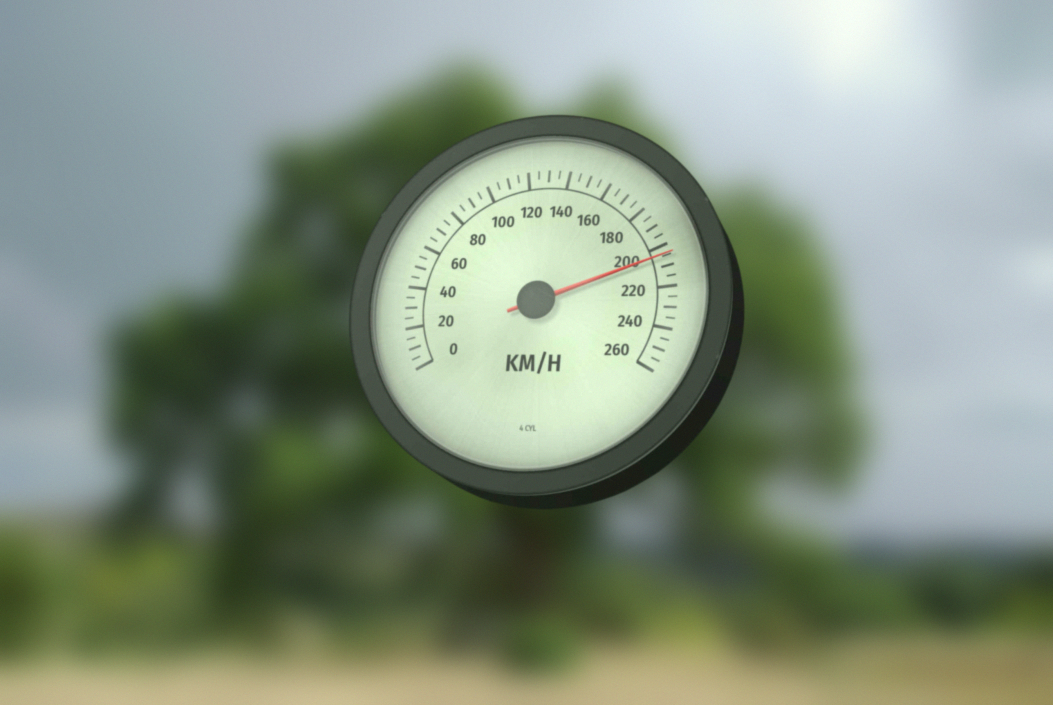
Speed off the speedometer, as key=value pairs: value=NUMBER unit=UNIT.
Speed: value=205 unit=km/h
